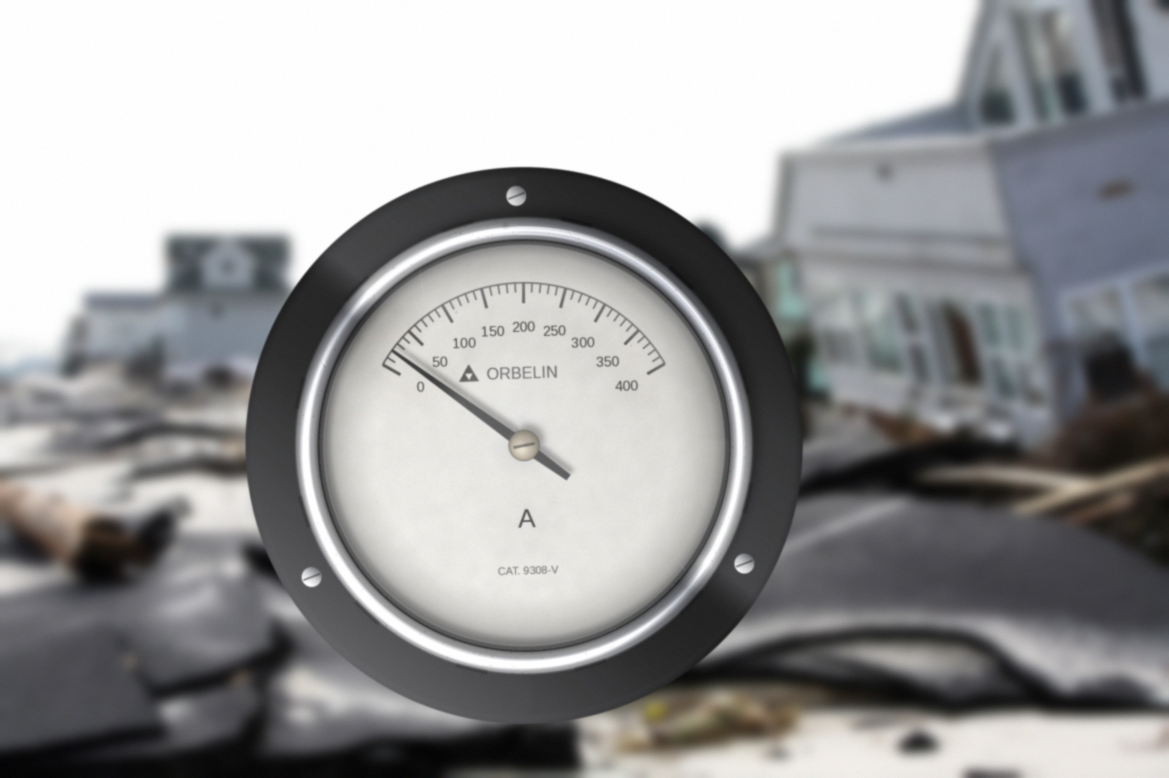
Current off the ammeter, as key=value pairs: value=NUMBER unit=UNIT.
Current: value=20 unit=A
